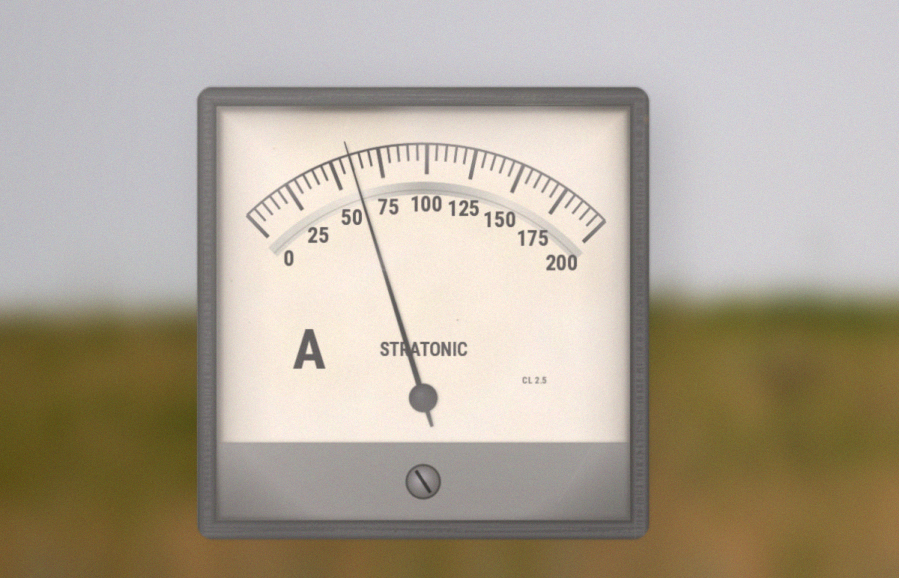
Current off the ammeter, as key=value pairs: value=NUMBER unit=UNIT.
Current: value=60 unit=A
